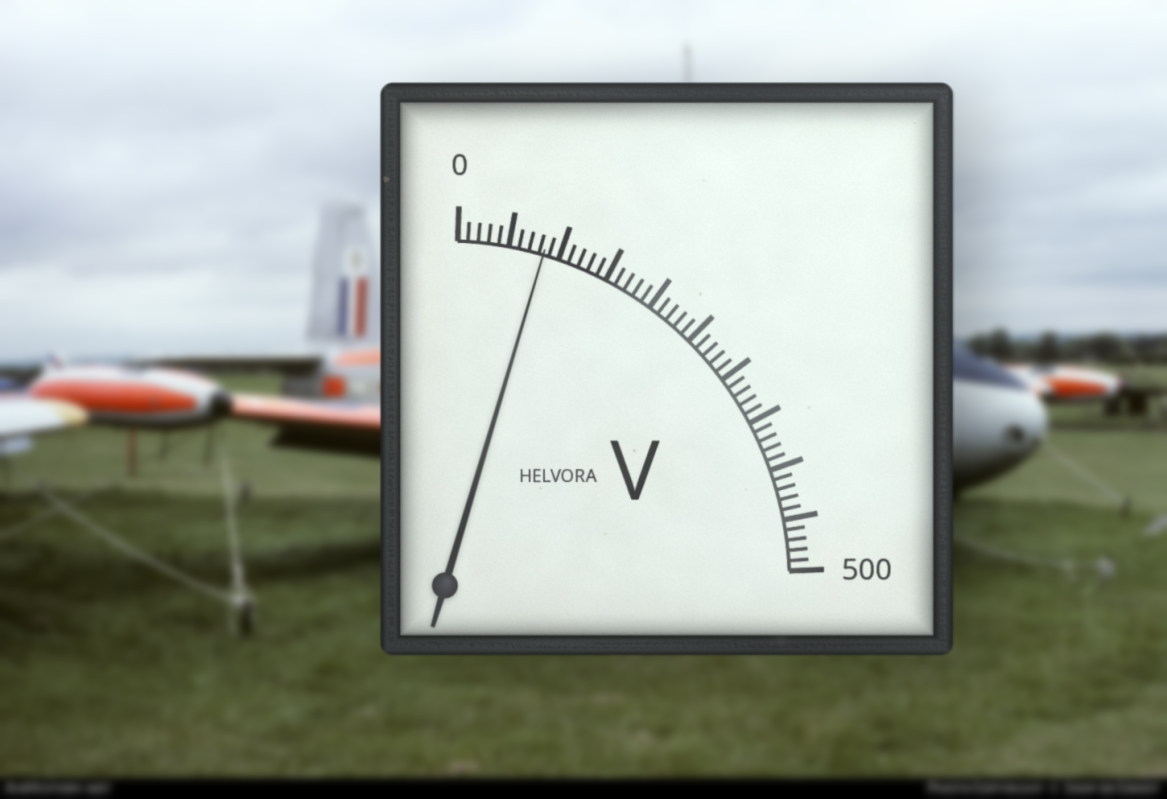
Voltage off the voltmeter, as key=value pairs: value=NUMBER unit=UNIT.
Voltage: value=85 unit=V
